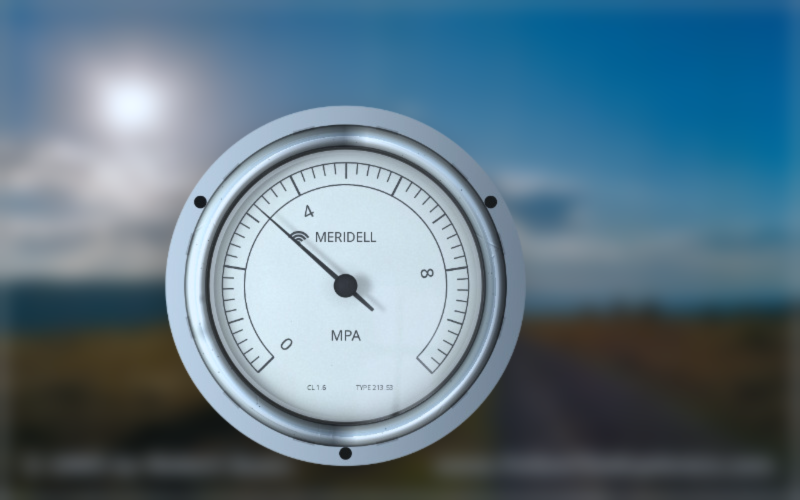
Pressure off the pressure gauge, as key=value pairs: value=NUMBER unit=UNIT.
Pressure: value=3.2 unit=MPa
